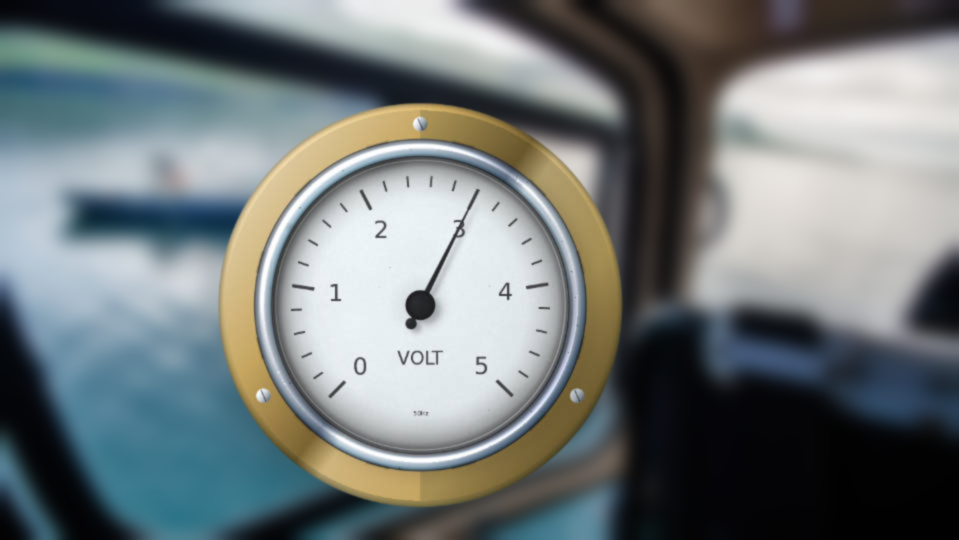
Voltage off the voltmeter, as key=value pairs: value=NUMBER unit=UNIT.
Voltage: value=3 unit=V
